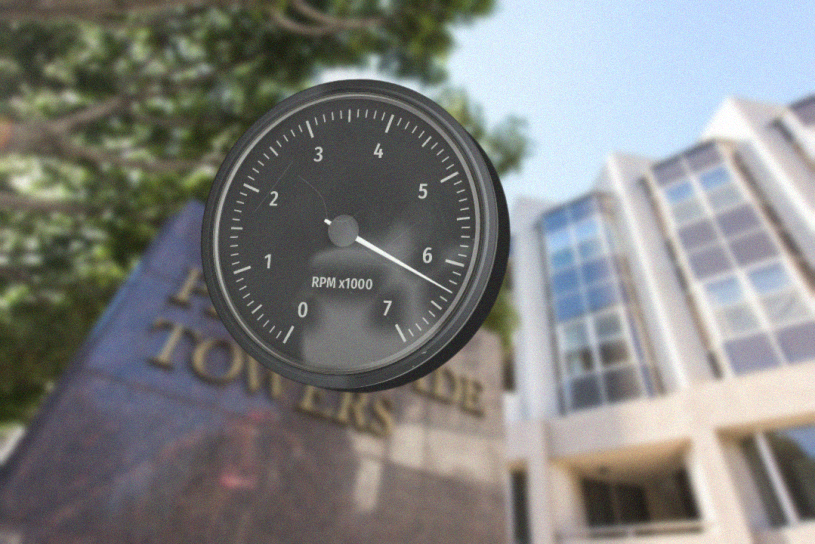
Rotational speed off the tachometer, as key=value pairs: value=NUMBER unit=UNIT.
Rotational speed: value=6300 unit=rpm
